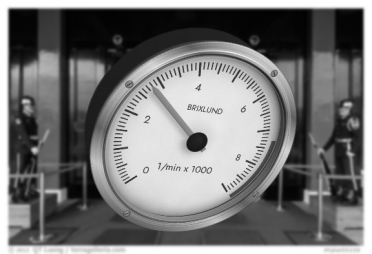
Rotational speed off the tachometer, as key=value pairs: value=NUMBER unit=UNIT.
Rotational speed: value=2800 unit=rpm
